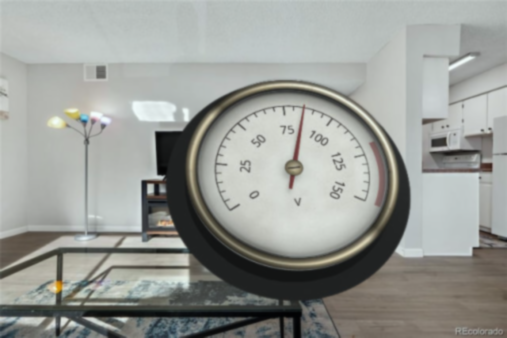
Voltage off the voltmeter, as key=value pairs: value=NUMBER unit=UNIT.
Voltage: value=85 unit=V
